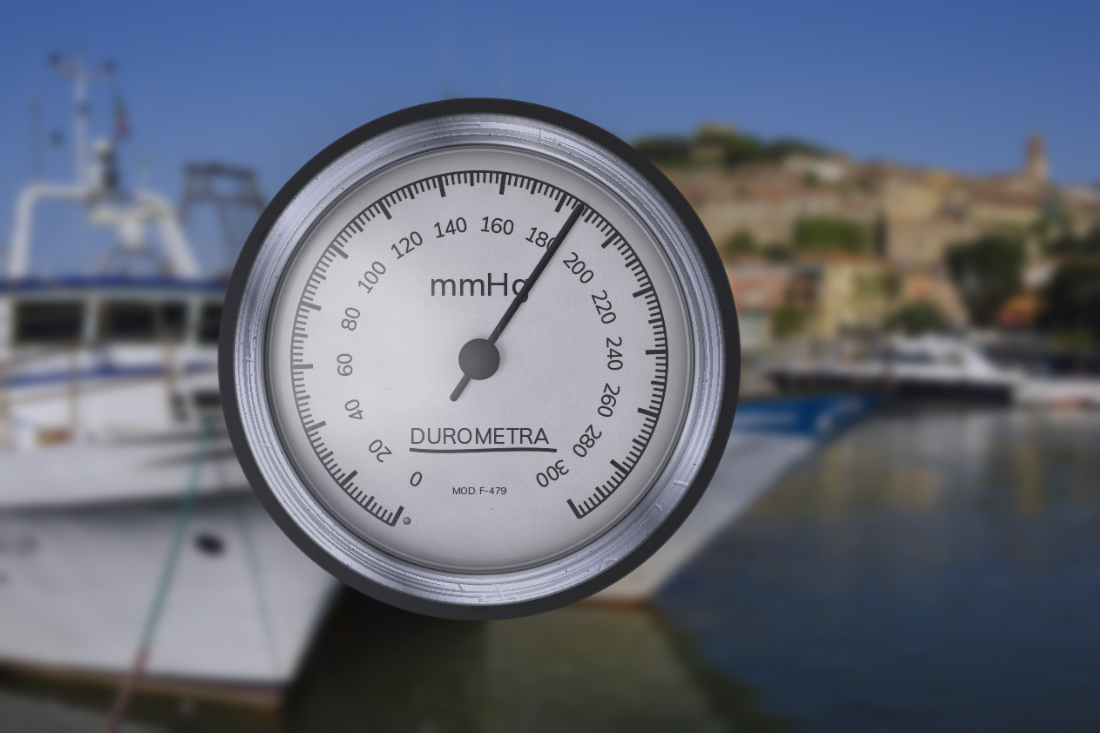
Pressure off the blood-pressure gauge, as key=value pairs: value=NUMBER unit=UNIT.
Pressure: value=186 unit=mmHg
